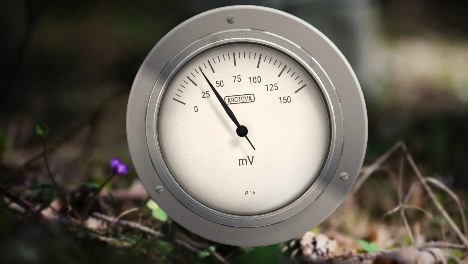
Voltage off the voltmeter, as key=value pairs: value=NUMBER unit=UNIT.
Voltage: value=40 unit=mV
